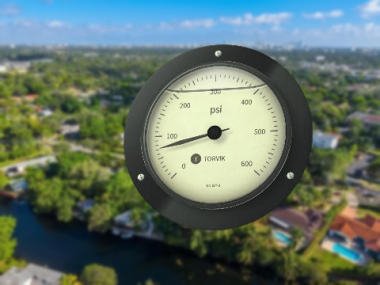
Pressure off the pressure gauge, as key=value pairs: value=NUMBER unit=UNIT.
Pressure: value=70 unit=psi
